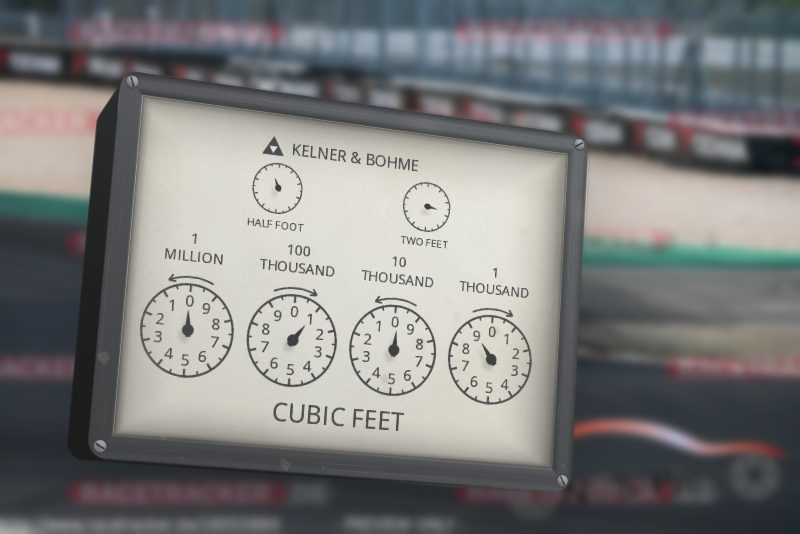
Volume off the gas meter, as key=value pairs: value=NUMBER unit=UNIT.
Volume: value=9900 unit=ft³
